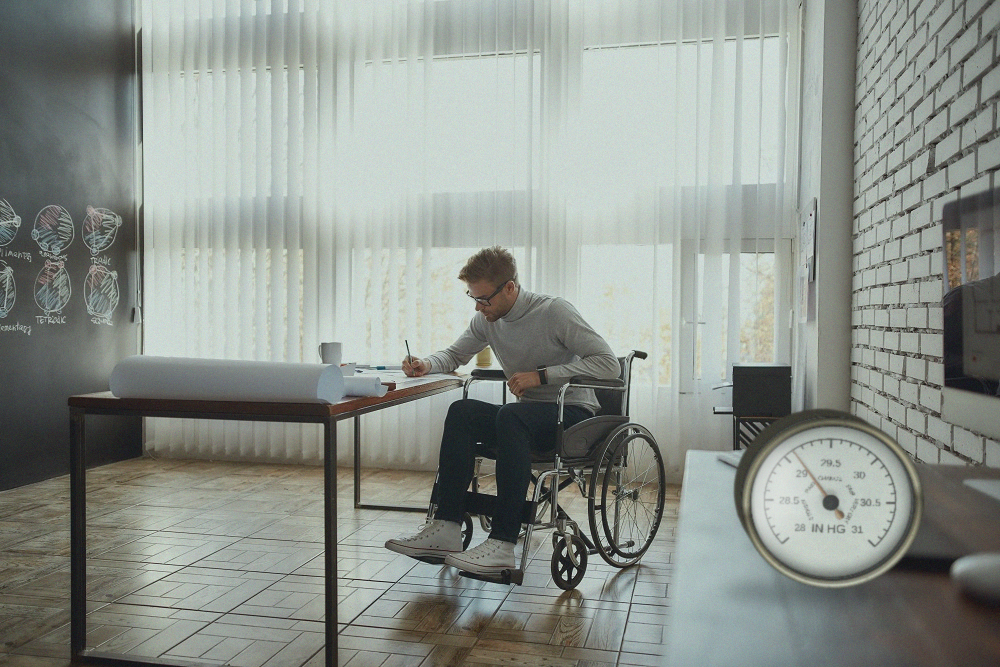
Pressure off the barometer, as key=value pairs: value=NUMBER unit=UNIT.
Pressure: value=29.1 unit=inHg
